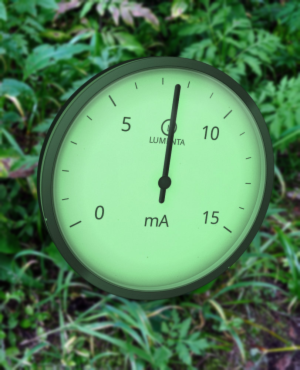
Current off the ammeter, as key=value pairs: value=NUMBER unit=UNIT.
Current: value=7.5 unit=mA
